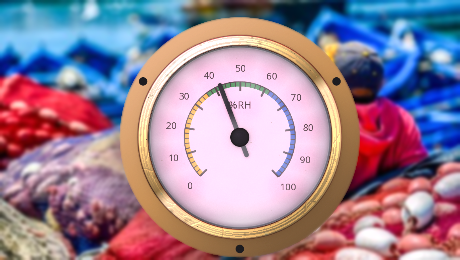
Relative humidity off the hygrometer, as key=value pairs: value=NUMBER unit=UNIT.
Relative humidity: value=42 unit=%
